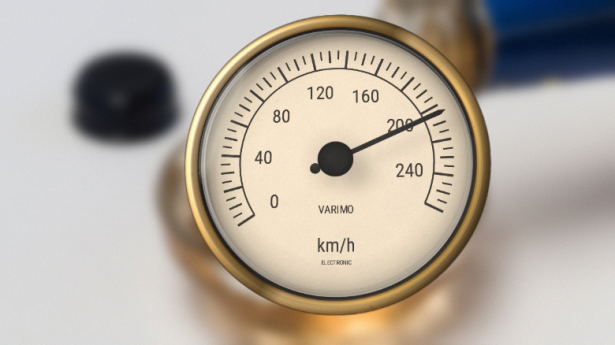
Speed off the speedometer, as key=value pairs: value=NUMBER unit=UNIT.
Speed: value=205 unit=km/h
